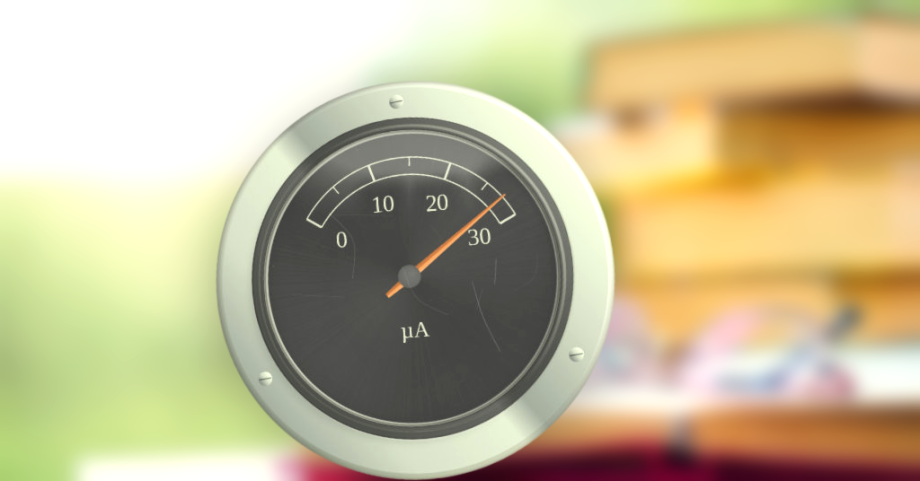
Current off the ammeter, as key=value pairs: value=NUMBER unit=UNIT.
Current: value=27.5 unit=µA
